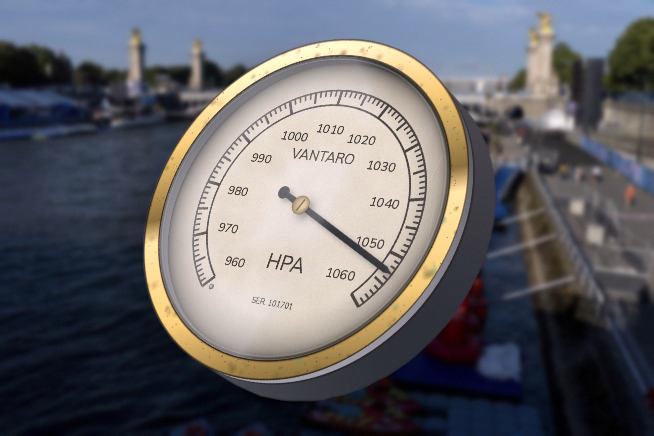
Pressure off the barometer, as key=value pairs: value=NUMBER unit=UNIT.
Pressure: value=1053 unit=hPa
